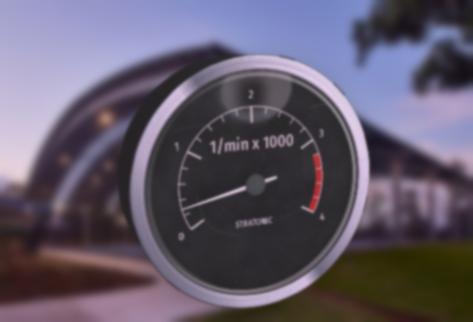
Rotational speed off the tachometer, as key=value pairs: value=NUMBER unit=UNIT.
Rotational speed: value=300 unit=rpm
